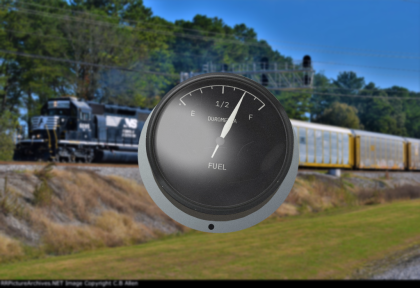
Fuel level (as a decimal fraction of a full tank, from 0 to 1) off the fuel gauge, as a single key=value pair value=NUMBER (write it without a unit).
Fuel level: value=0.75
